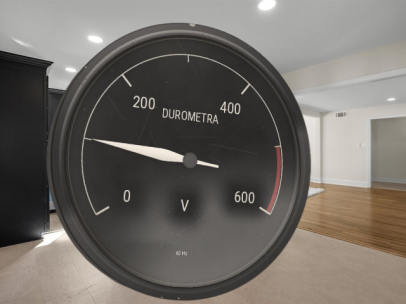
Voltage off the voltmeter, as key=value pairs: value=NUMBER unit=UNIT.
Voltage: value=100 unit=V
